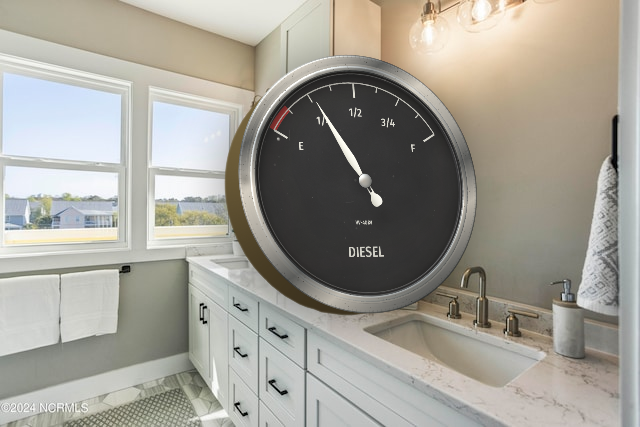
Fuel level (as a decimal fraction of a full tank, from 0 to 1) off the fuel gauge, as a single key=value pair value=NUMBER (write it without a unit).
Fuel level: value=0.25
